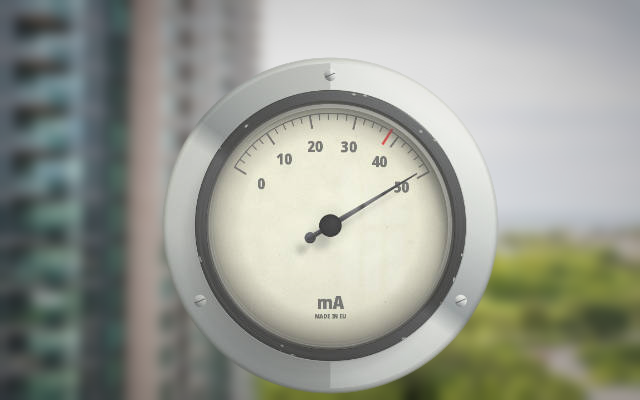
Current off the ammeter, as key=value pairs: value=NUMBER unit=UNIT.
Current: value=49 unit=mA
